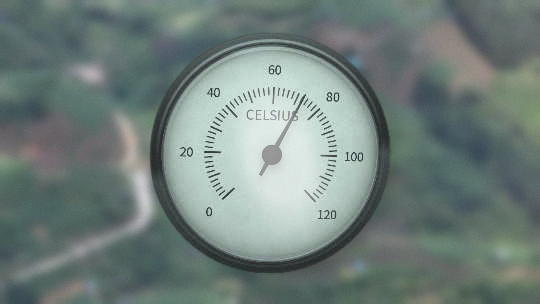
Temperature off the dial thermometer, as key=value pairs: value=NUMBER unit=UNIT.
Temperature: value=72 unit=°C
